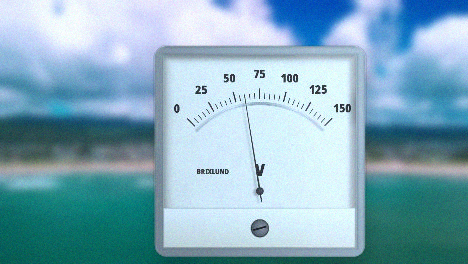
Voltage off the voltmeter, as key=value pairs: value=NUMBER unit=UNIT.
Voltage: value=60 unit=V
